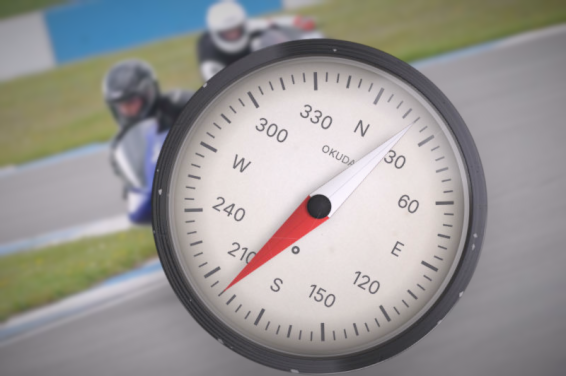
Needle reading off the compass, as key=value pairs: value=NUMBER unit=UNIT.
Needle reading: value=200 unit=°
